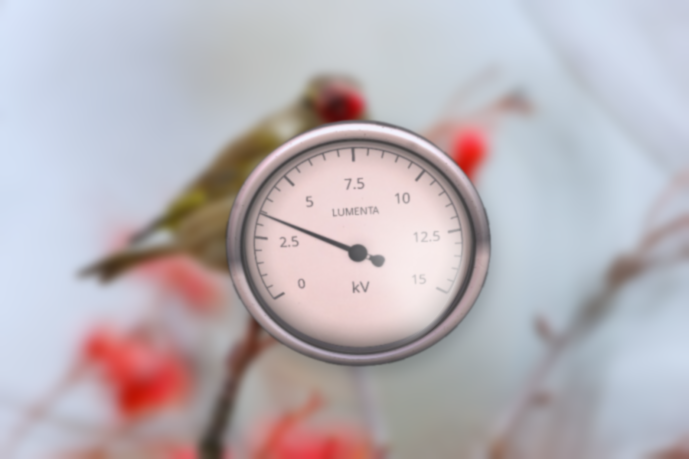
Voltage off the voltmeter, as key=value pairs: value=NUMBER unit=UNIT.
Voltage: value=3.5 unit=kV
